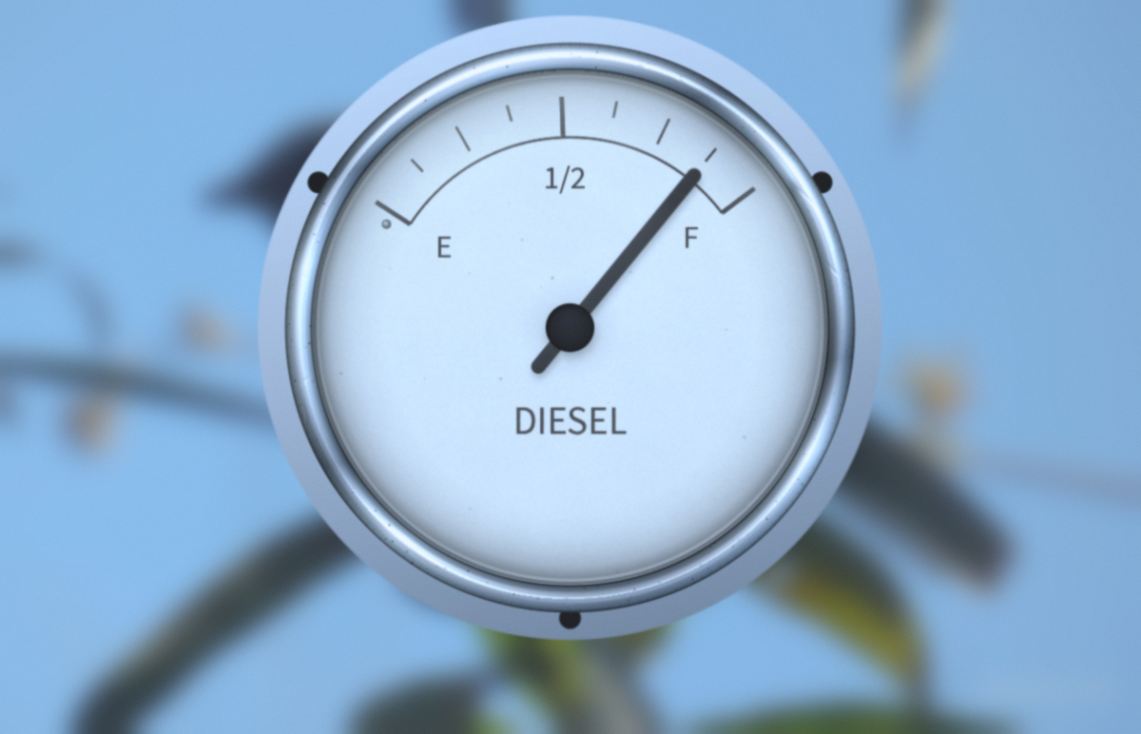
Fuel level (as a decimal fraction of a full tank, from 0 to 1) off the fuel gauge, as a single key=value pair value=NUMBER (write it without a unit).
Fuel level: value=0.875
